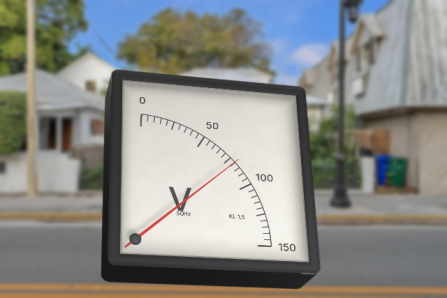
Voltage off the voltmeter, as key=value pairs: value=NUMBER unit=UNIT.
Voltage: value=80 unit=V
